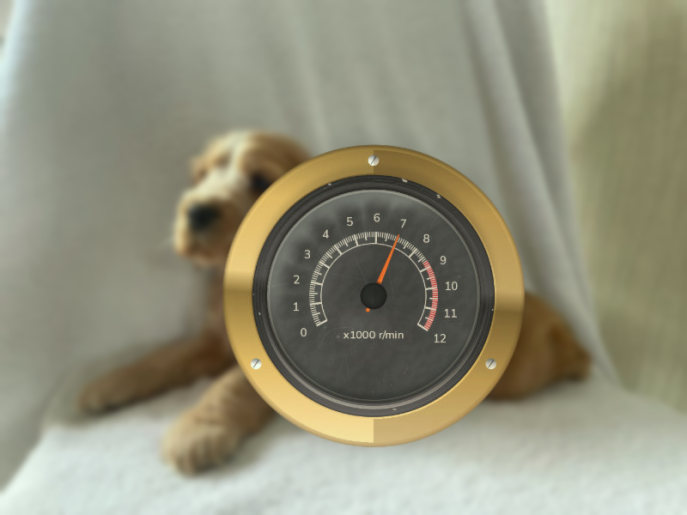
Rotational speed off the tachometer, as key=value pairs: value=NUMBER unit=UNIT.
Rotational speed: value=7000 unit=rpm
